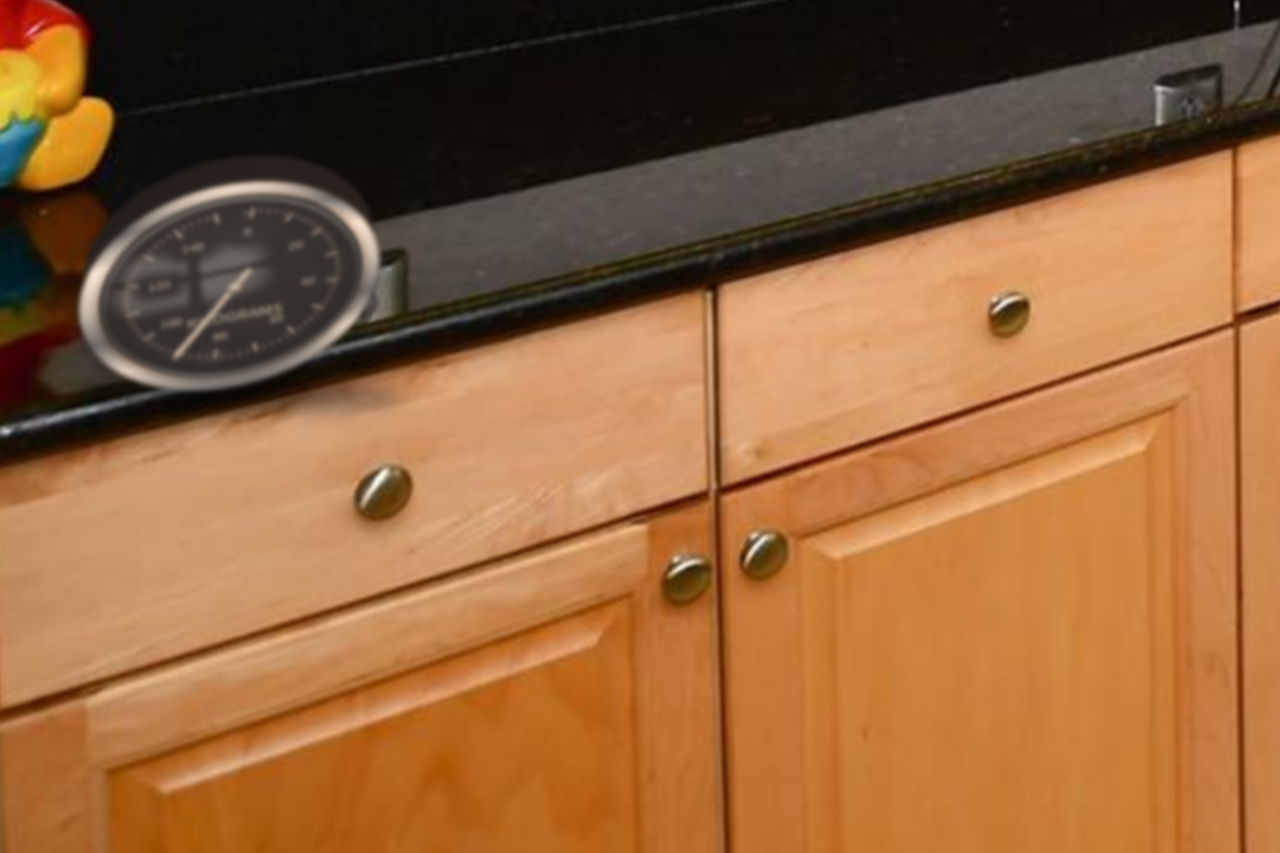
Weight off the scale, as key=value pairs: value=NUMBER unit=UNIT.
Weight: value=90 unit=kg
